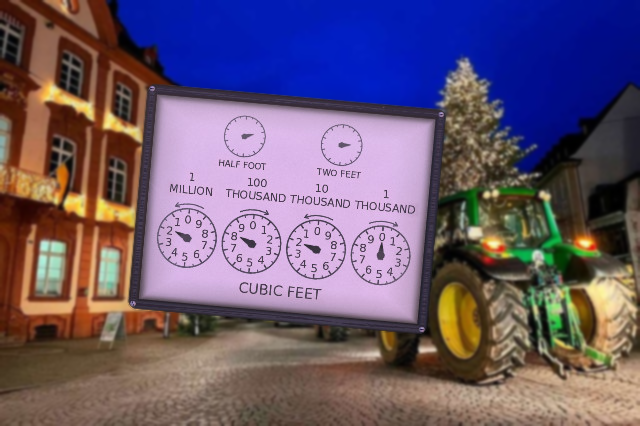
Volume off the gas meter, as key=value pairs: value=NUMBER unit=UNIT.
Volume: value=182000 unit=ft³
